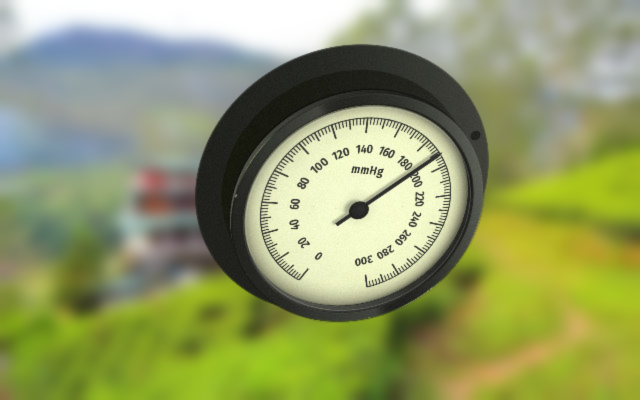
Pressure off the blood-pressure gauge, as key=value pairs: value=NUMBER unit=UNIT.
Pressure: value=190 unit=mmHg
